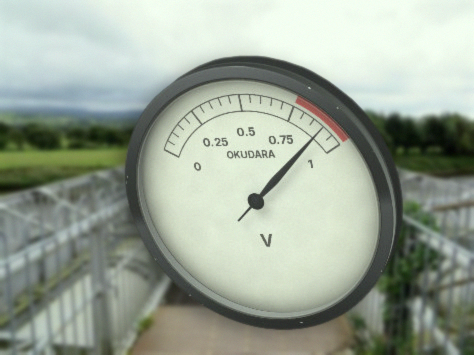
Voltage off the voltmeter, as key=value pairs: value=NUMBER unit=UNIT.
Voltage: value=0.9 unit=V
